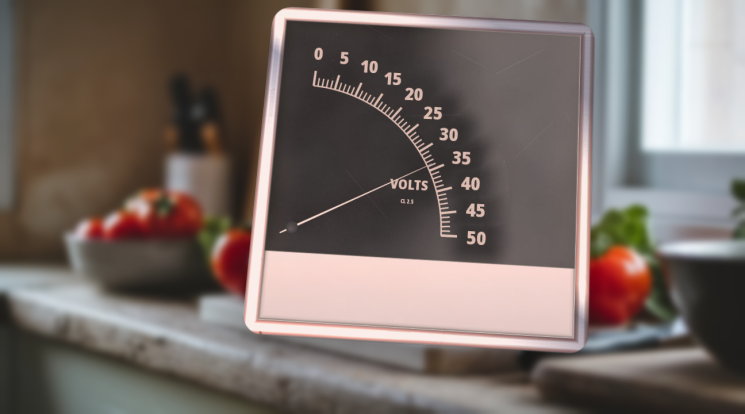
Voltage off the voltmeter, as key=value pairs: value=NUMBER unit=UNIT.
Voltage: value=34 unit=V
